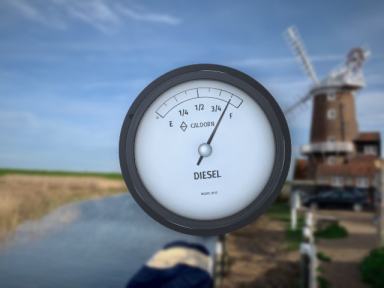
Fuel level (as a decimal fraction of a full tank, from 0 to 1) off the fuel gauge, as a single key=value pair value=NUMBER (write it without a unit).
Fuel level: value=0.875
